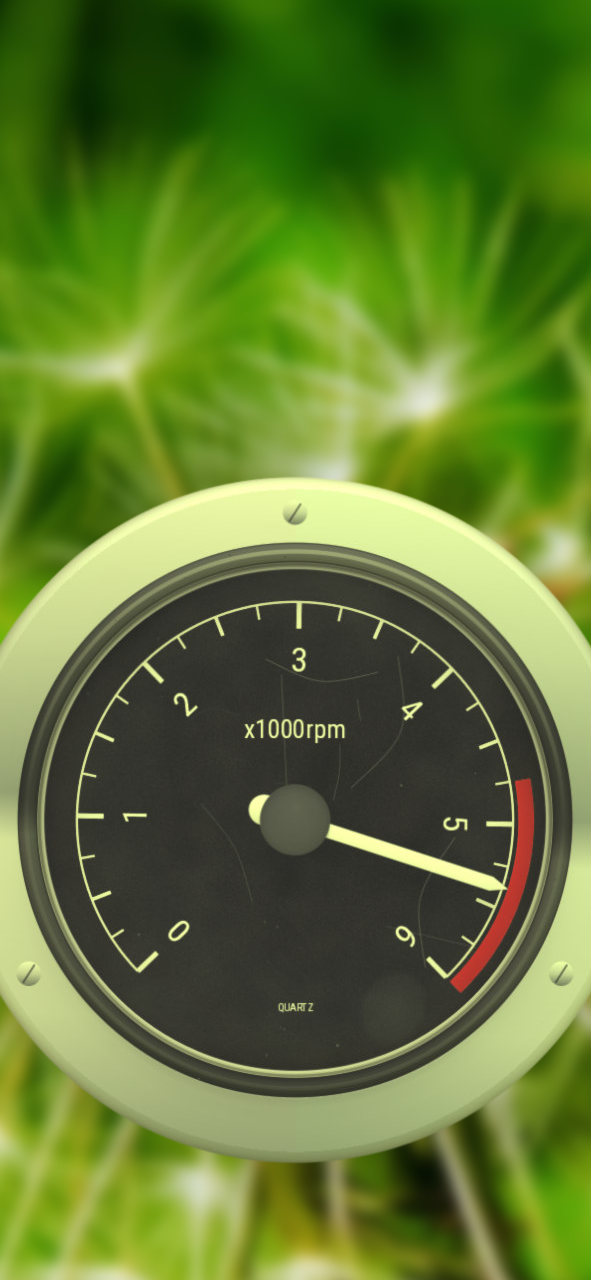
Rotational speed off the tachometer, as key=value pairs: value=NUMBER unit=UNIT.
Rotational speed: value=5375 unit=rpm
